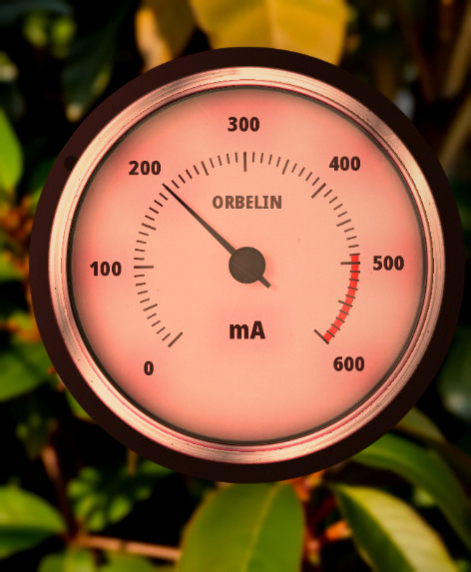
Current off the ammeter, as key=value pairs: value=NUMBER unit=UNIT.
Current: value=200 unit=mA
